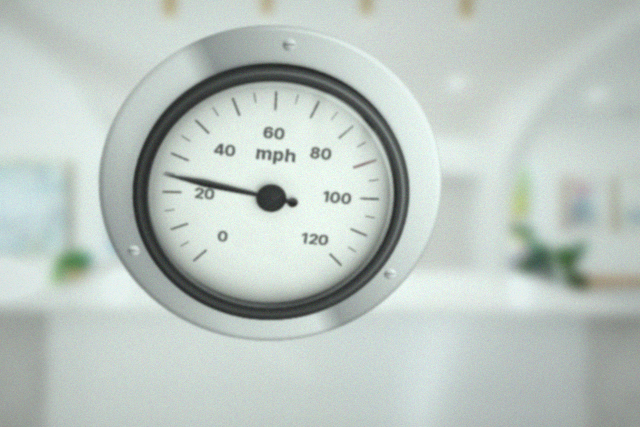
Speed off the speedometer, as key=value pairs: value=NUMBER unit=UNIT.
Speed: value=25 unit=mph
